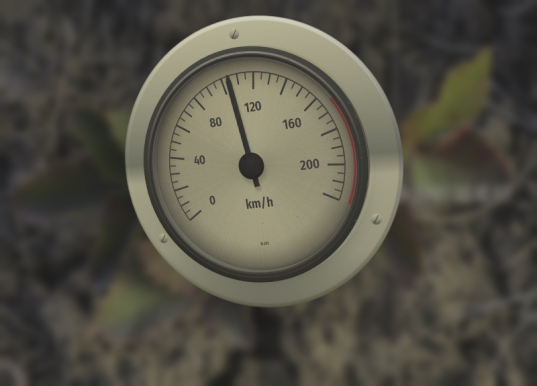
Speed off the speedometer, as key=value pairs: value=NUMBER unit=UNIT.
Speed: value=105 unit=km/h
